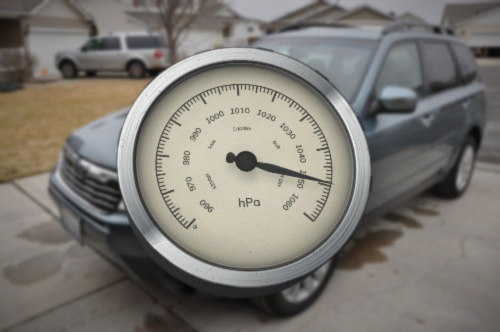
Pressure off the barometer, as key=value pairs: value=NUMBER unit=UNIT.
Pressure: value=1050 unit=hPa
